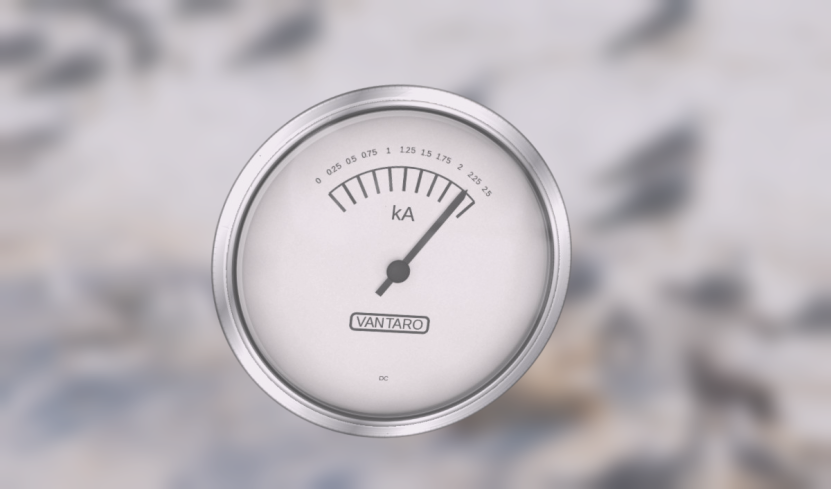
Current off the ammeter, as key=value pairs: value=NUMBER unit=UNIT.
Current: value=2.25 unit=kA
